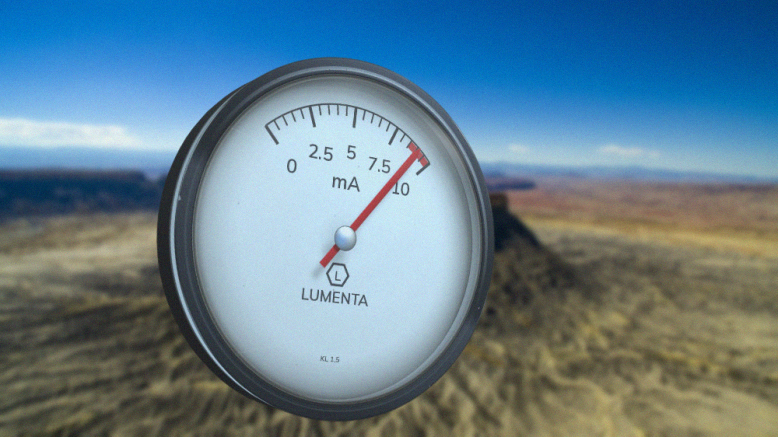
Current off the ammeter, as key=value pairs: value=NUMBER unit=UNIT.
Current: value=9 unit=mA
